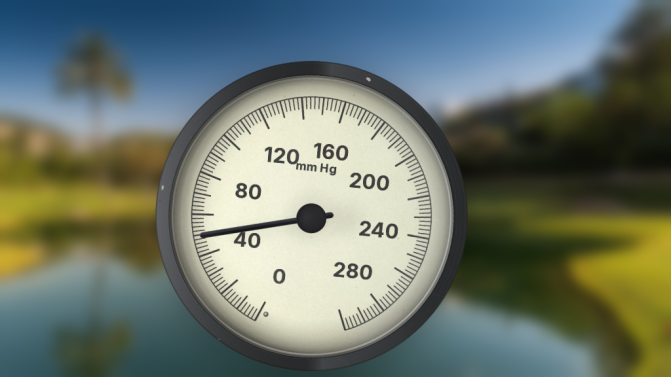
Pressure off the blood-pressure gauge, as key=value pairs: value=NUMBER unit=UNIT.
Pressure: value=50 unit=mmHg
